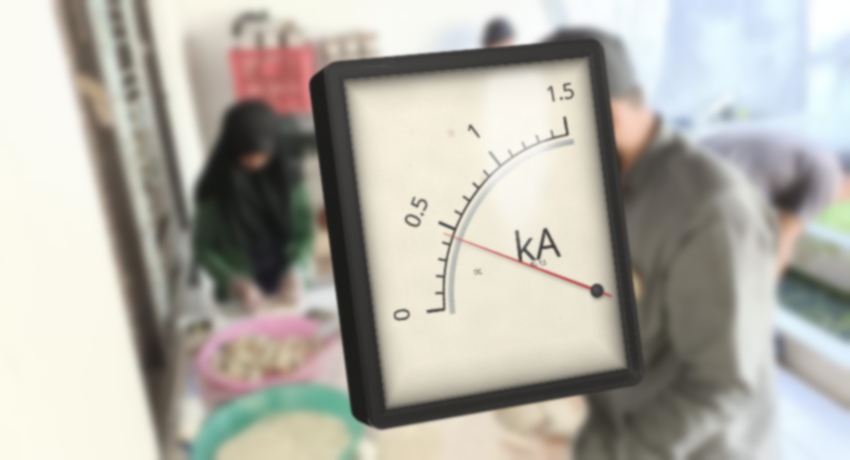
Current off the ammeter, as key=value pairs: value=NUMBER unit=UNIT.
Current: value=0.45 unit=kA
